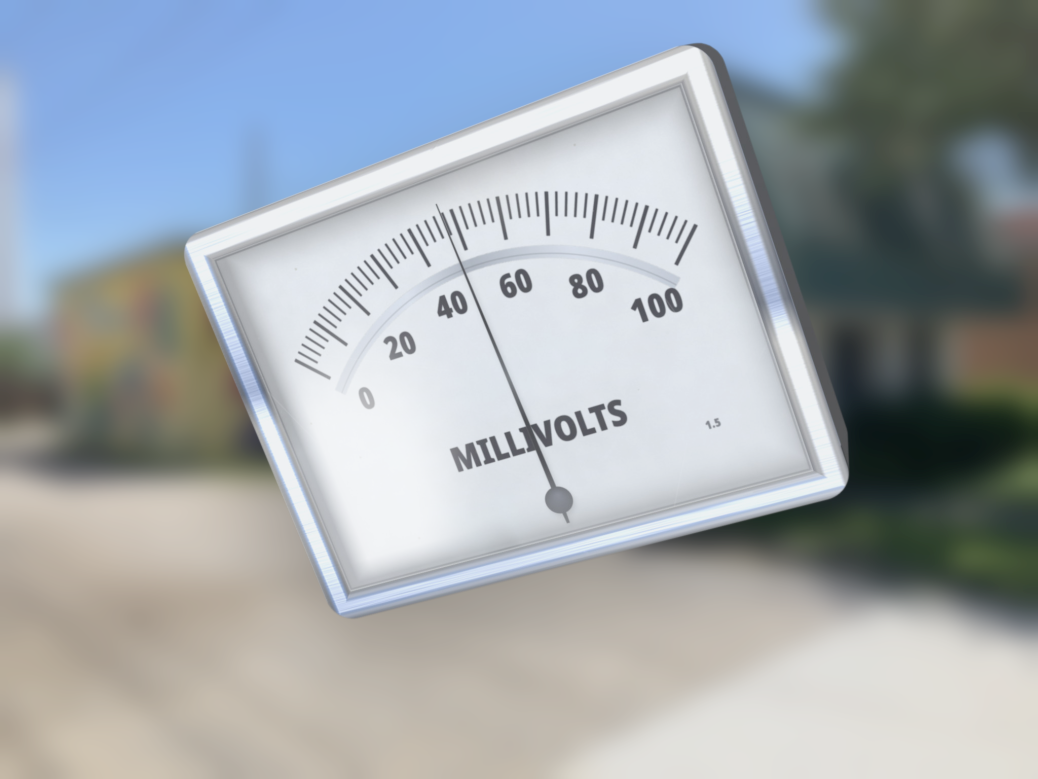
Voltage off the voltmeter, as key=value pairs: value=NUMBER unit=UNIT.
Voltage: value=48 unit=mV
